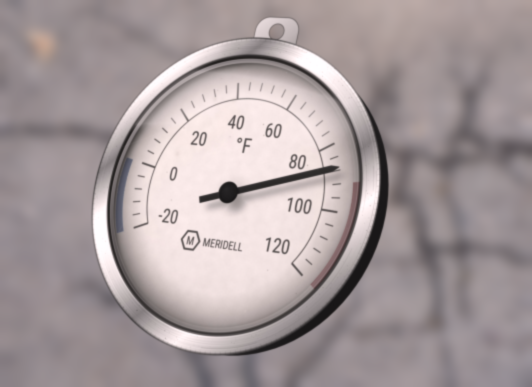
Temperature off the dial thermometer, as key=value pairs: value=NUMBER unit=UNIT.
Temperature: value=88 unit=°F
